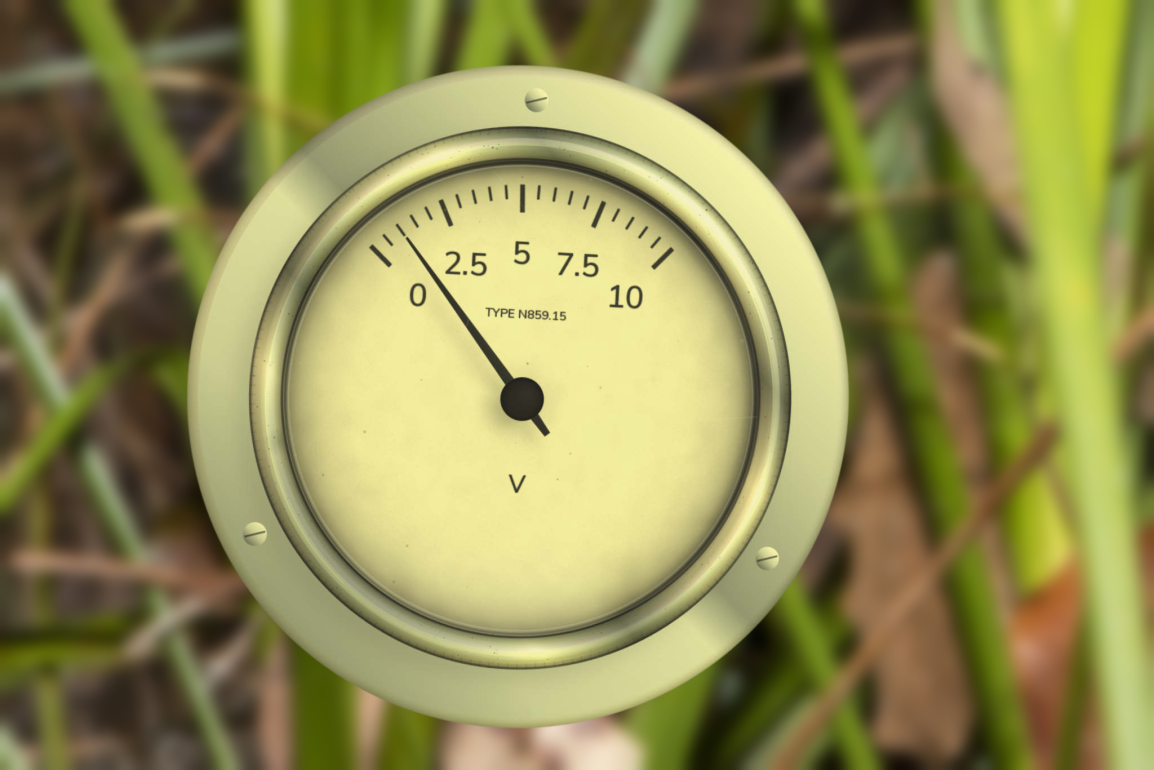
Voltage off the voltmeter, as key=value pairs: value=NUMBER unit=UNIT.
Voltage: value=1 unit=V
